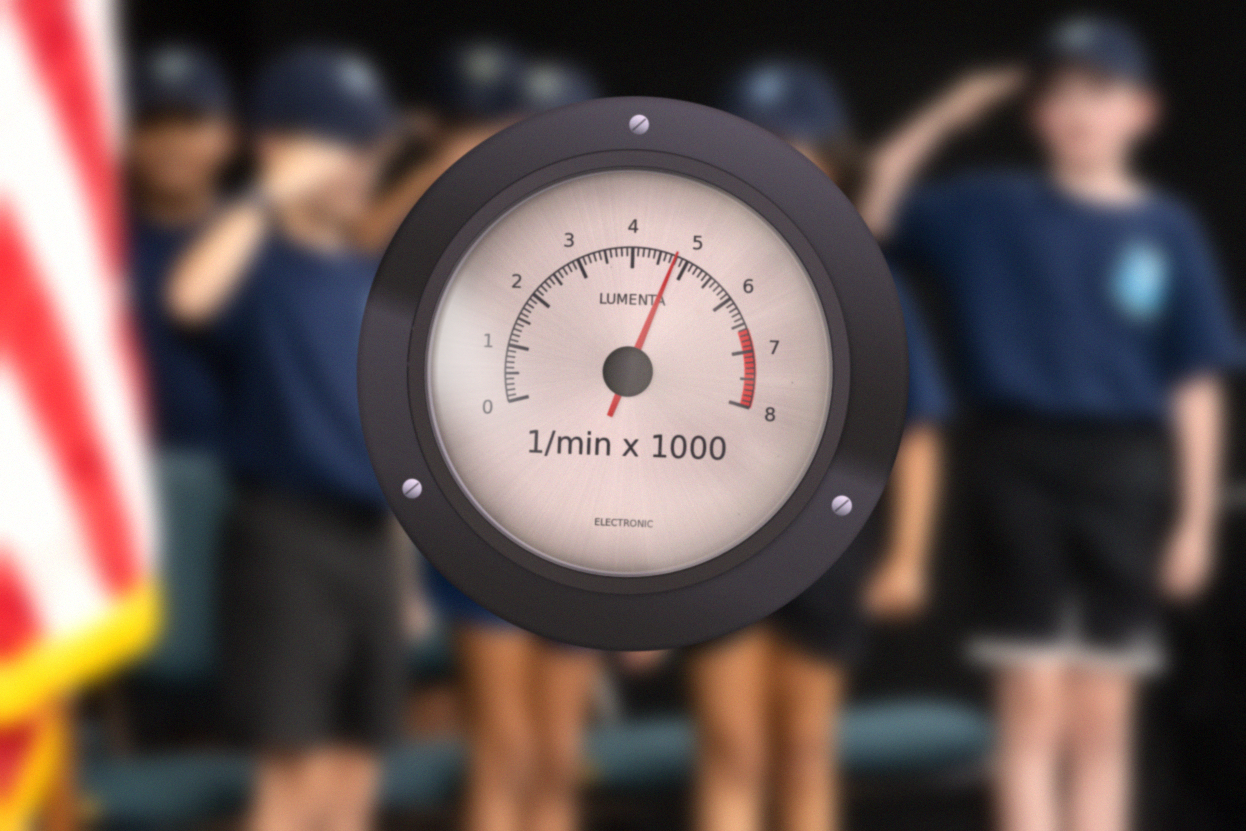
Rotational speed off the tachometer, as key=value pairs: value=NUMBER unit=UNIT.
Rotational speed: value=4800 unit=rpm
